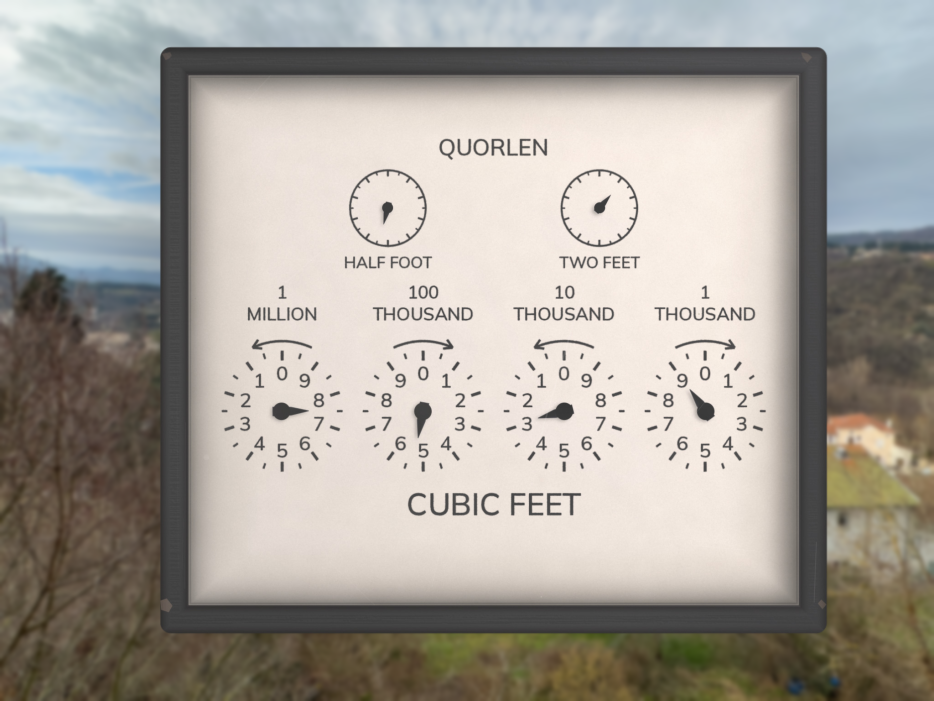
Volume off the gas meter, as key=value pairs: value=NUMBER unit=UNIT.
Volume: value=752900 unit=ft³
